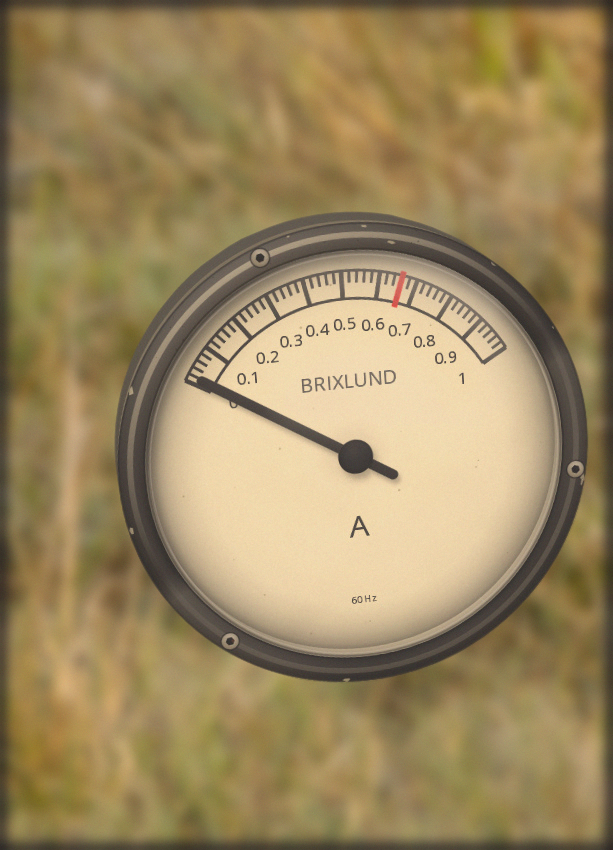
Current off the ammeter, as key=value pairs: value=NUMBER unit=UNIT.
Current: value=0.02 unit=A
